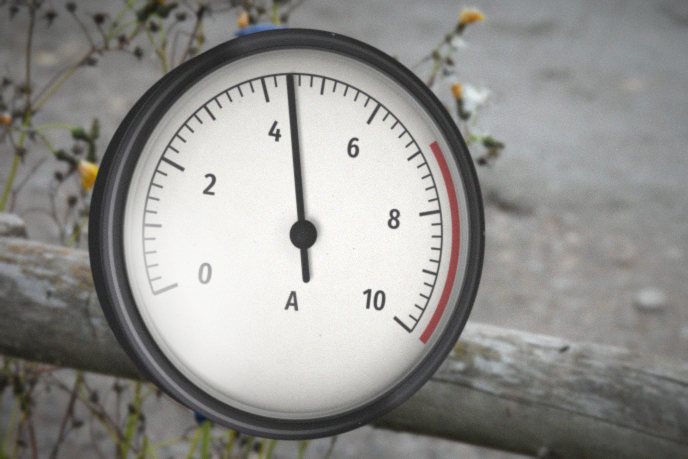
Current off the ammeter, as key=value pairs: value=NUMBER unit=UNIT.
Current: value=4.4 unit=A
